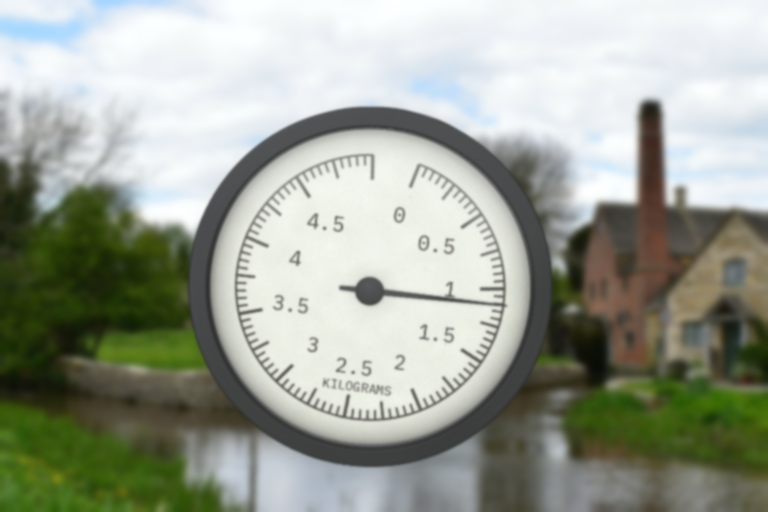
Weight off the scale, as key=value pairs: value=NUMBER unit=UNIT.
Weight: value=1.1 unit=kg
